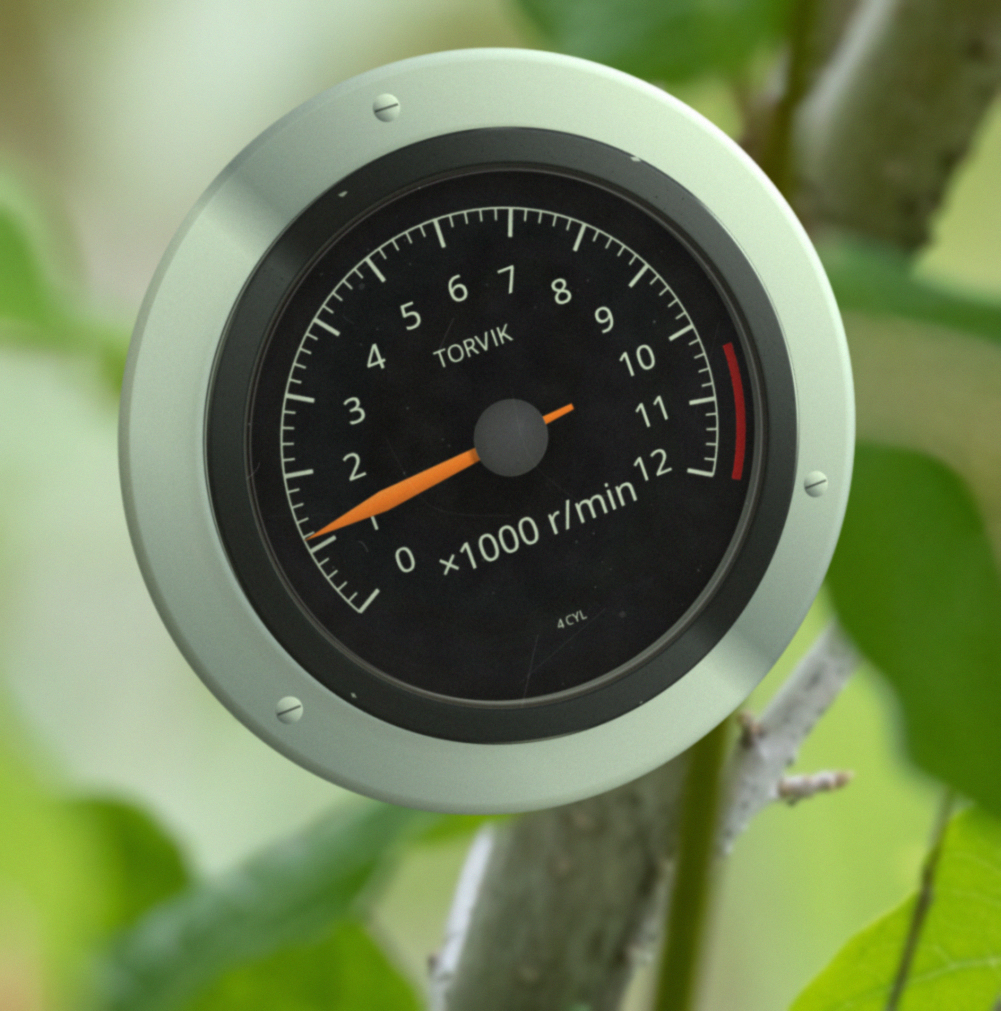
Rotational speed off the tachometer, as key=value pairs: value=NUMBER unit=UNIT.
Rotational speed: value=1200 unit=rpm
